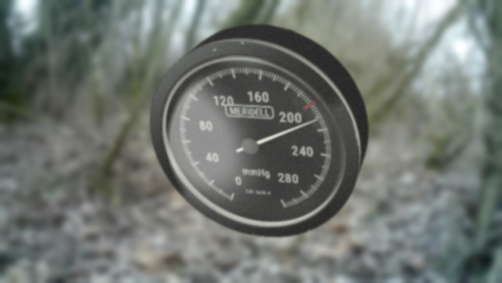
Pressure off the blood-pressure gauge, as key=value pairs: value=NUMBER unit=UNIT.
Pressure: value=210 unit=mmHg
